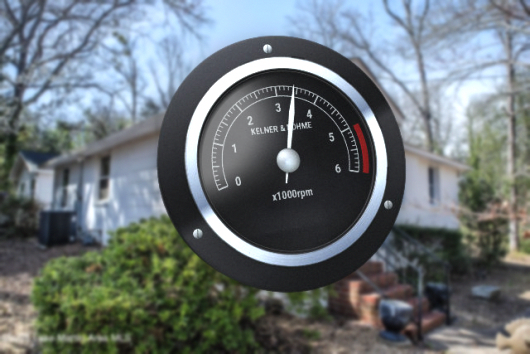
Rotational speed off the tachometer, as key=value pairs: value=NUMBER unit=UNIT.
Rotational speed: value=3400 unit=rpm
